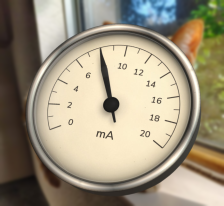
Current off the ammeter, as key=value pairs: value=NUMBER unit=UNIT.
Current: value=8 unit=mA
